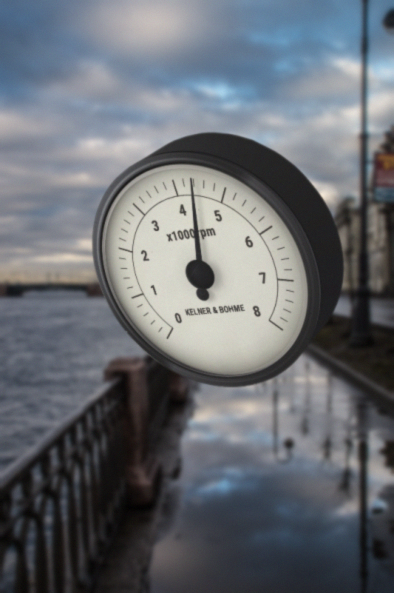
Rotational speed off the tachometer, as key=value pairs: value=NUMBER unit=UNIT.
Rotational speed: value=4400 unit=rpm
